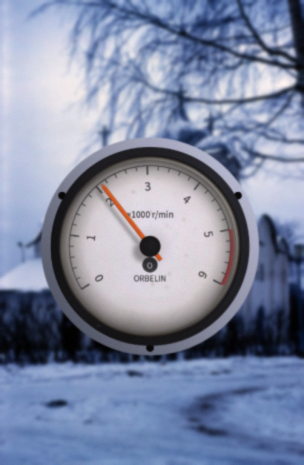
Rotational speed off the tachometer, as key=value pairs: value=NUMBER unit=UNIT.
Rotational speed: value=2100 unit=rpm
